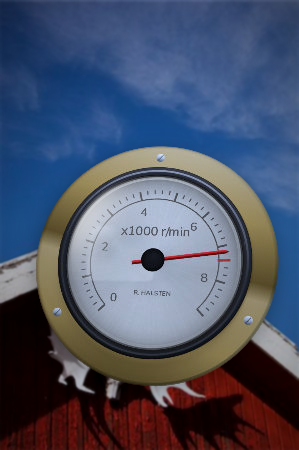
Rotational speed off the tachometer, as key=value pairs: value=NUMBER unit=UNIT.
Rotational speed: value=7200 unit=rpm
